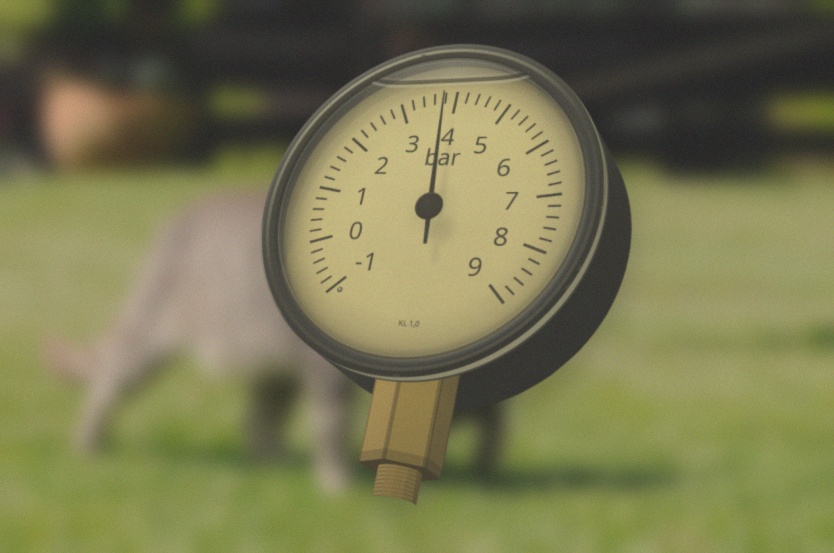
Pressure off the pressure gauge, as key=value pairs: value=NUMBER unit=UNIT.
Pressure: value=3.8 unit=bar
